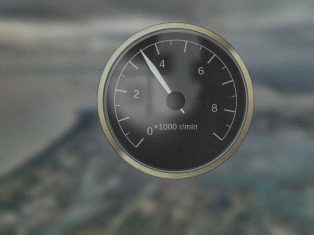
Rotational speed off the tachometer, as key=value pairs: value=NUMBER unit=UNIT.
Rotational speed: value=3500 unit=rpm
